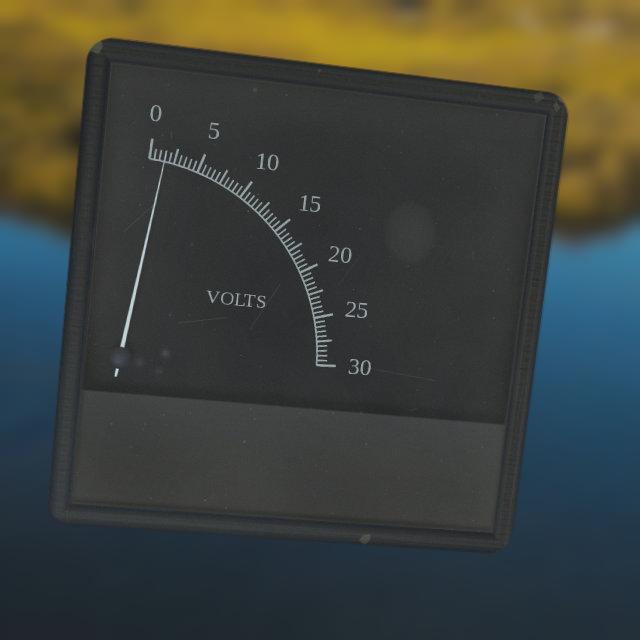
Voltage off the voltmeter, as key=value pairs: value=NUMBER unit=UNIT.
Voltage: value=1.5 unit=V
